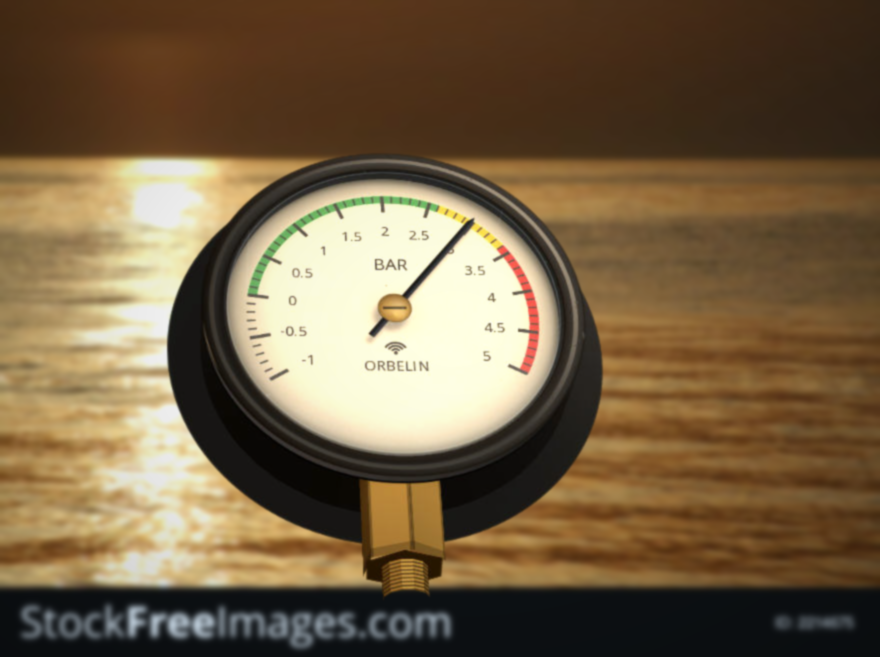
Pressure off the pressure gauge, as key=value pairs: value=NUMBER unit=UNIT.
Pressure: value=3 unit=bar
